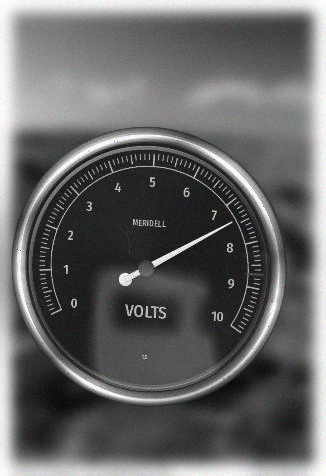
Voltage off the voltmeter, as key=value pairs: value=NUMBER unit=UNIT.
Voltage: value=7.4 unit=V
